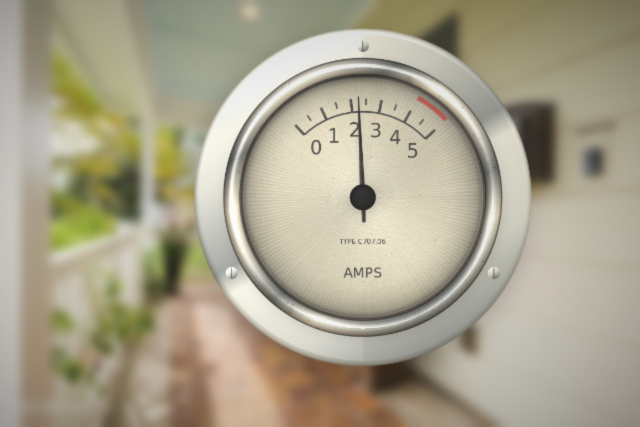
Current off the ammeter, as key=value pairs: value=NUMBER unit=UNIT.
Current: value=2.25 unit=A
